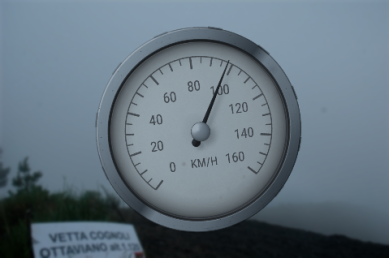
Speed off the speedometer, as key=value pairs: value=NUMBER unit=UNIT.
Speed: value=97.5 unit=km/h
